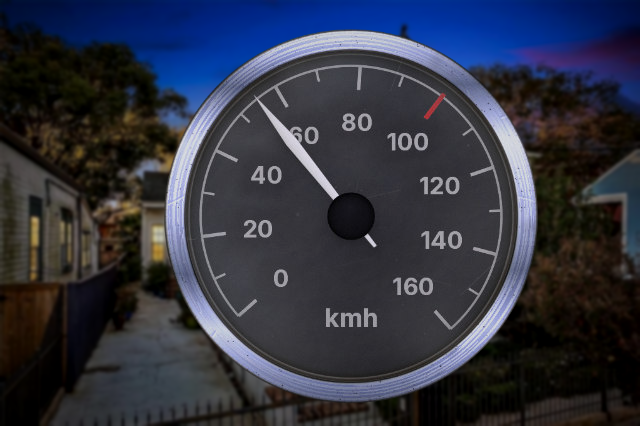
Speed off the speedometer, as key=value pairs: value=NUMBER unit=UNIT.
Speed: value=55 unit=km/h
